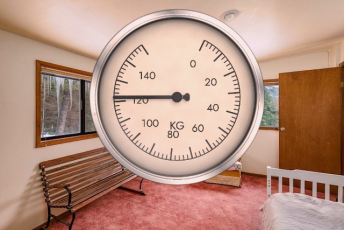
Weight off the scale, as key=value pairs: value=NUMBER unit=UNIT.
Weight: value=122 unit=kg
